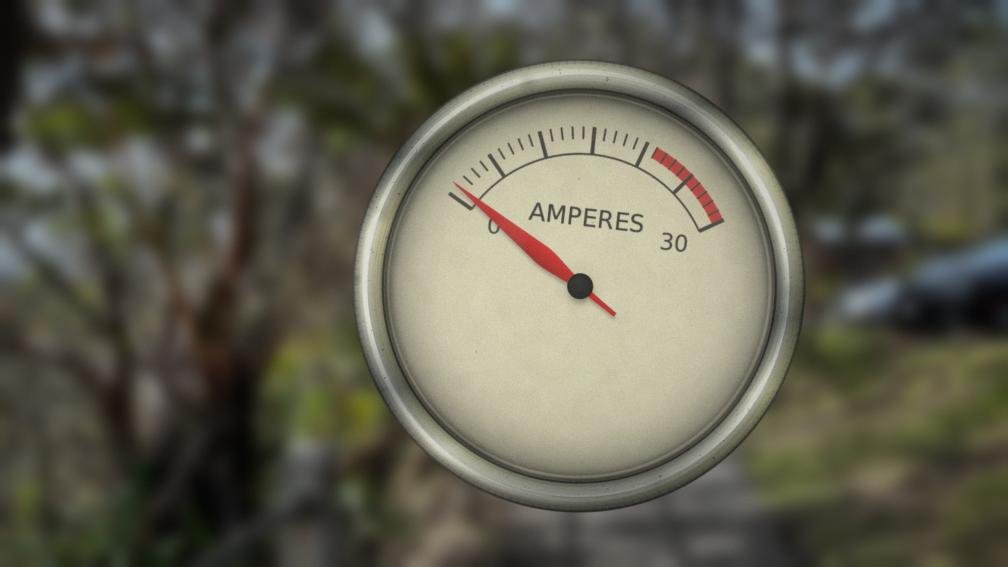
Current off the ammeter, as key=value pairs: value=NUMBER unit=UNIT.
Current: value=1 unit=A
